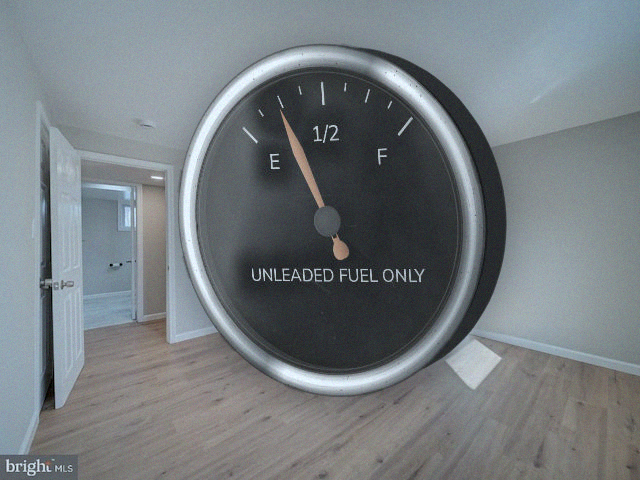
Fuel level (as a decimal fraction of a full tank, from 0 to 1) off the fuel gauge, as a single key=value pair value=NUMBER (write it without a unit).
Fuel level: value=0.25
